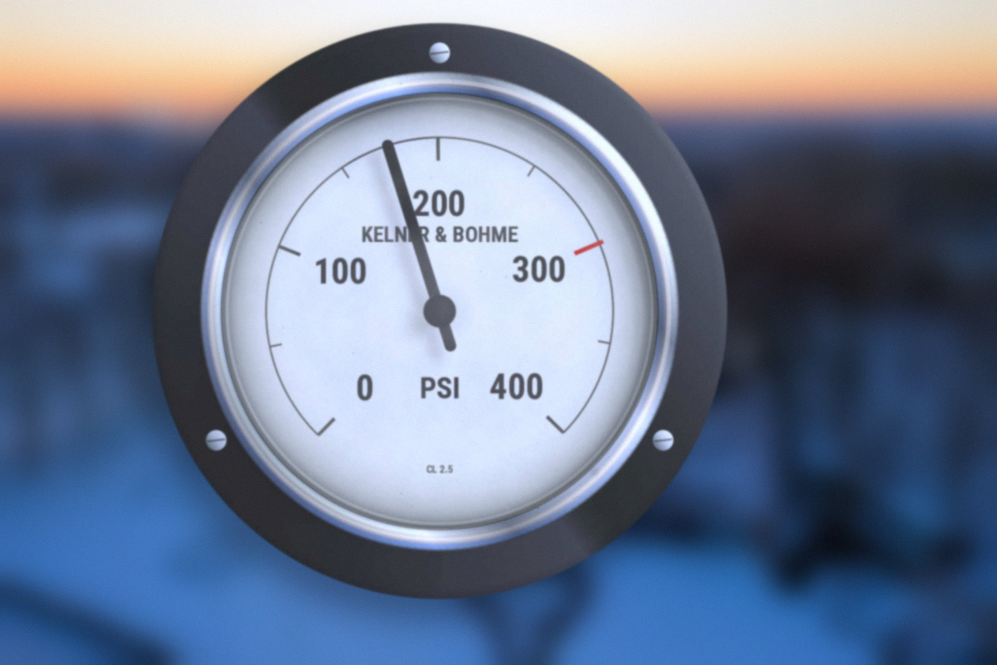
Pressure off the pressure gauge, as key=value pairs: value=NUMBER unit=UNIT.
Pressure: value=175 unit=psi
